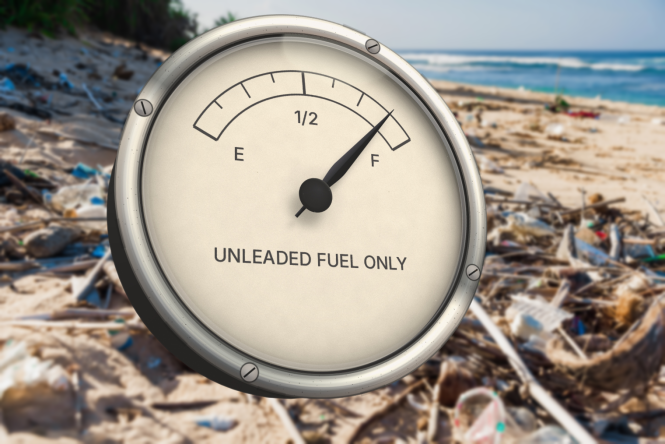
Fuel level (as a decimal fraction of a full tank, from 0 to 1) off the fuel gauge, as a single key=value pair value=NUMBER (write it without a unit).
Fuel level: value=0.875
